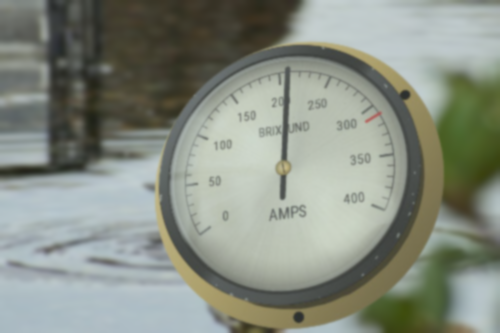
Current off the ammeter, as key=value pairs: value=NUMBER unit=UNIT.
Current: value=210 unit=A
